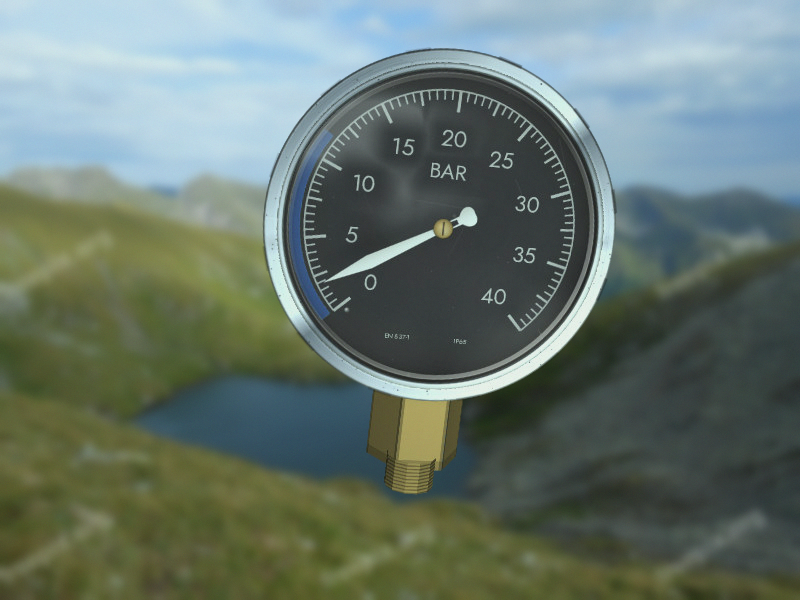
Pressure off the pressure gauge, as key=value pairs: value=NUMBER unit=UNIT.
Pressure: value=2 unit=bar
